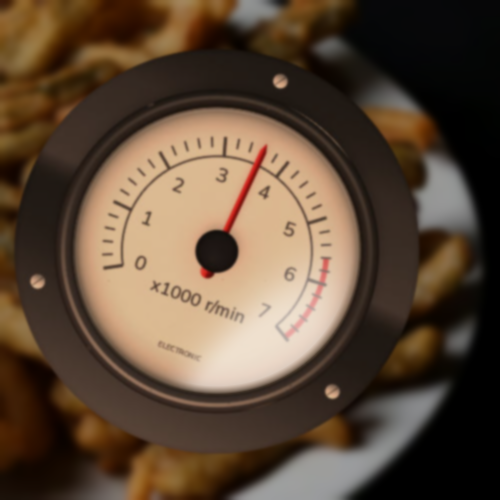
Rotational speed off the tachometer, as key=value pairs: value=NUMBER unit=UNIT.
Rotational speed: value=3600 unit=rpm
